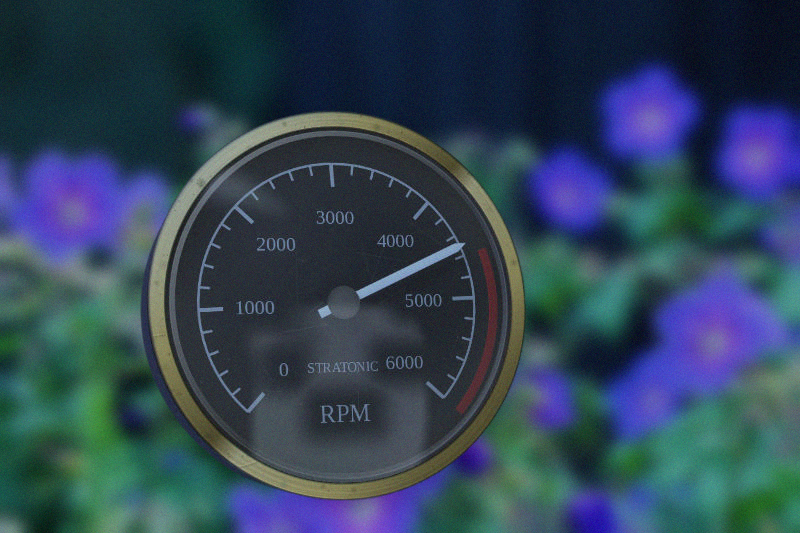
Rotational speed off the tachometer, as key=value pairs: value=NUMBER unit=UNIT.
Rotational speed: value=4500 unit=rpm
